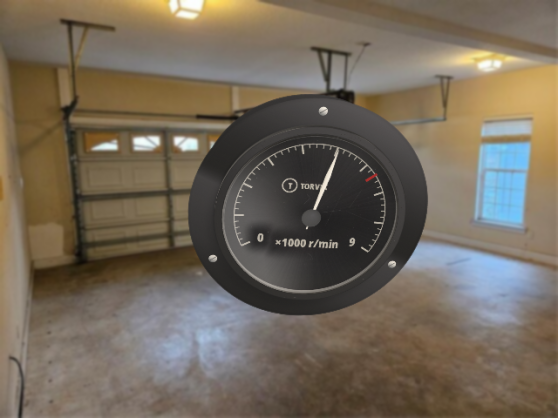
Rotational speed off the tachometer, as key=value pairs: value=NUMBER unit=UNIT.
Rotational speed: value=5000 unit=rpm
